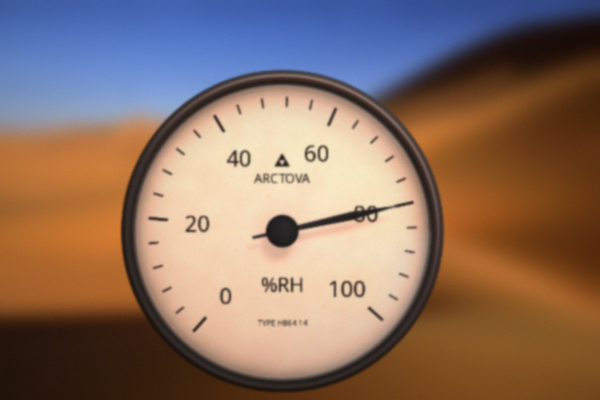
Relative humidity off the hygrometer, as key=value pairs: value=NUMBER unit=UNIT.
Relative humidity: value=80 unit=%
